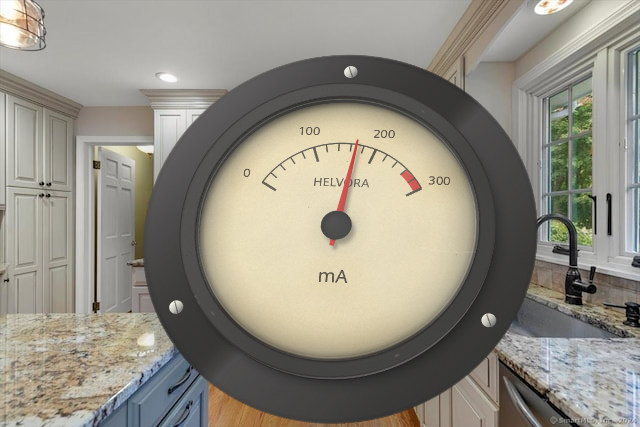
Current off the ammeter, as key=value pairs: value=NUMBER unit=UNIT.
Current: value=170 unit=mA
